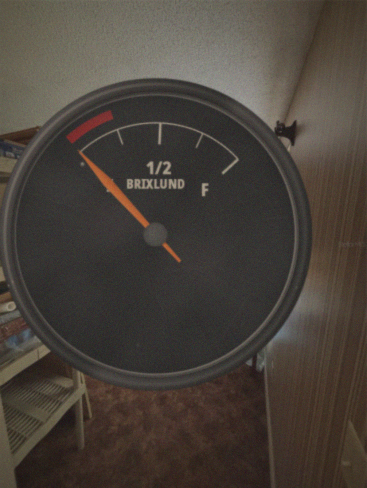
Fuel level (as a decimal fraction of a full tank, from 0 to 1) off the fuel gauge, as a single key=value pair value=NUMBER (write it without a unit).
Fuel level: value=0
